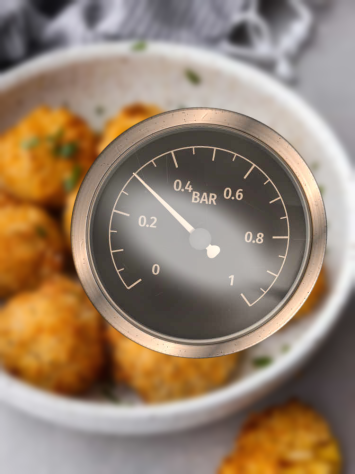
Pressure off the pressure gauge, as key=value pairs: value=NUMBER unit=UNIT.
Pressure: value=0.3 unit=bar
